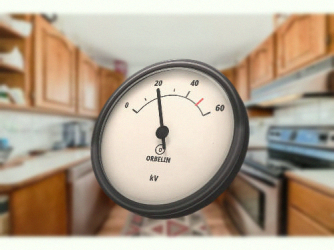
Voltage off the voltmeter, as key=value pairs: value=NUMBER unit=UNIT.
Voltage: value=20 unit=kV
